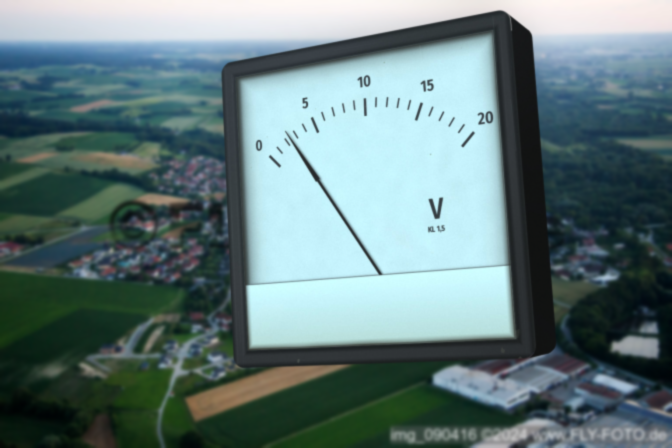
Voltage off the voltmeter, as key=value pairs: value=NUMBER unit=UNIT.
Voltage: value=2.5 unit=V
